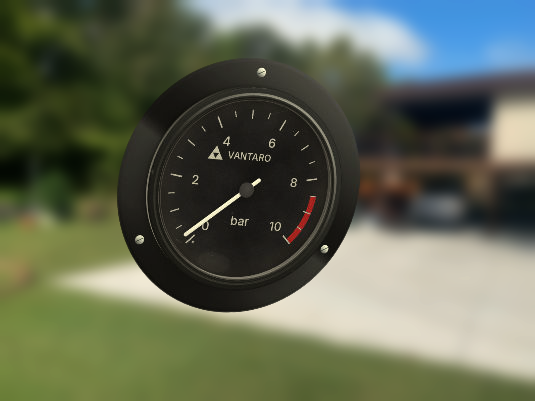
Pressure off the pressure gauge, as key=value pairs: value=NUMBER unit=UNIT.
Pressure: value=0.25 unit=bar
